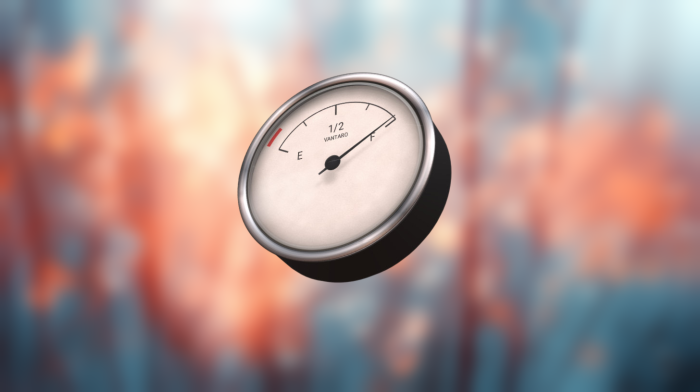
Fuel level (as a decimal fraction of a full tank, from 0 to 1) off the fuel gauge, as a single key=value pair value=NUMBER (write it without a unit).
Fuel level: value=1
